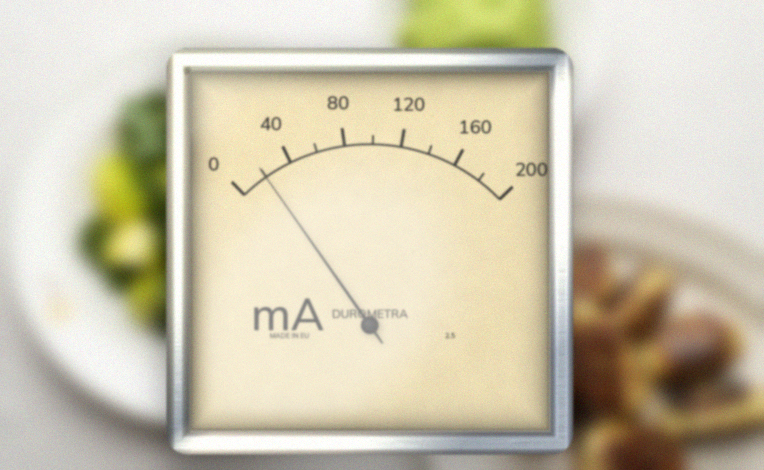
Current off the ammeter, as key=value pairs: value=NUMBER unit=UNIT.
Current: value=20 unit=mA
